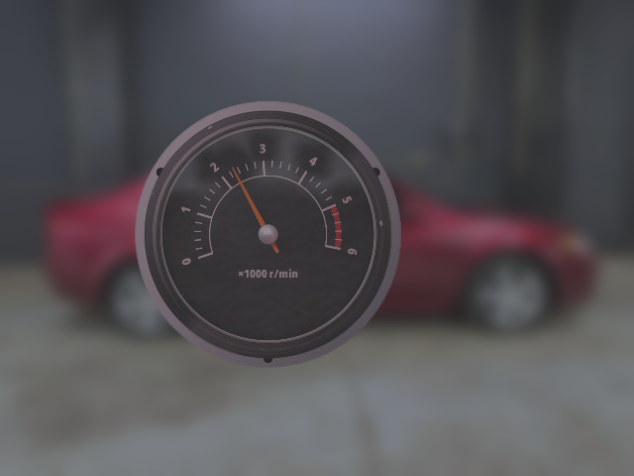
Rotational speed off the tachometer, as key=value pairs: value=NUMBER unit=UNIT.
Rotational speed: value=2300 unit=rpm
